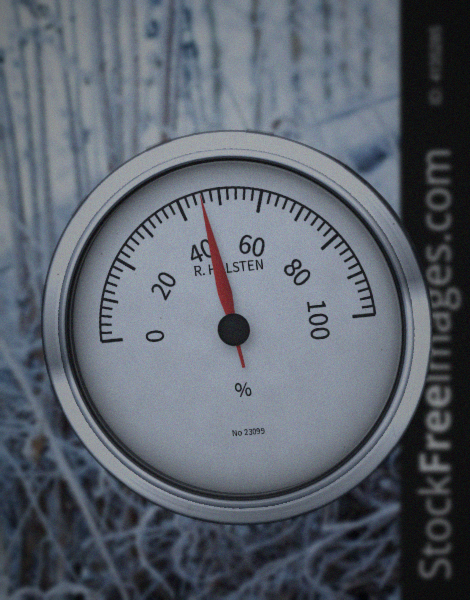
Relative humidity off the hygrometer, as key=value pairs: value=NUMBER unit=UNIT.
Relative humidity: value=46 unit=%
